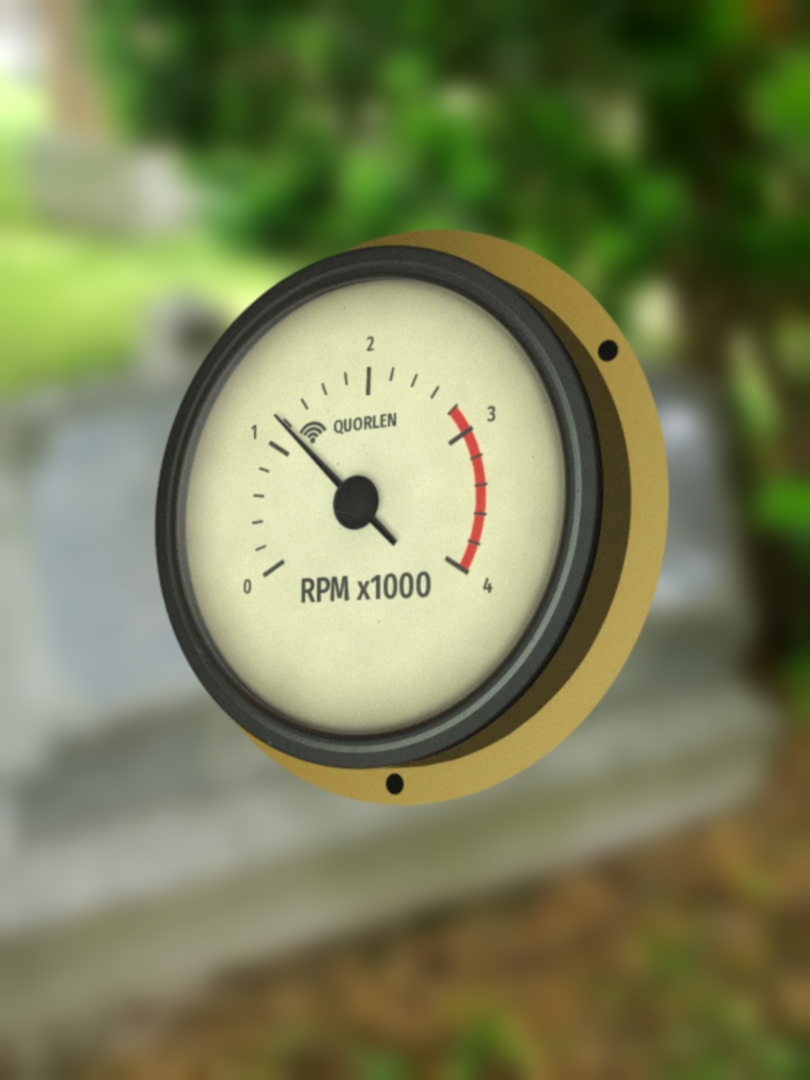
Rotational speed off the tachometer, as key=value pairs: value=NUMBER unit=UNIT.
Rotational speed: value=1200 unit=rpm
